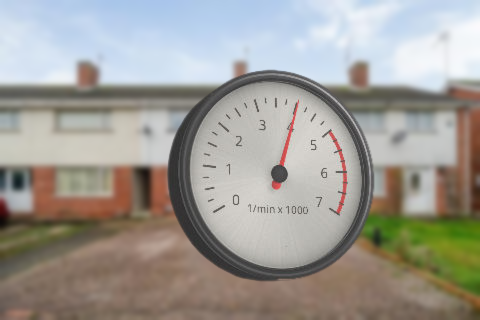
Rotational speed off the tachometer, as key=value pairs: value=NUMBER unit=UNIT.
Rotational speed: value=4000 unit=rpm
